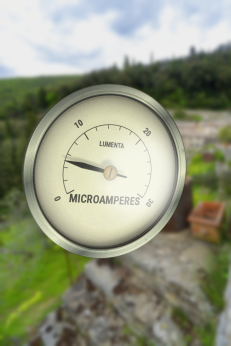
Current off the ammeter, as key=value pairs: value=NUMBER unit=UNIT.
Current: value=5 unit=µA
